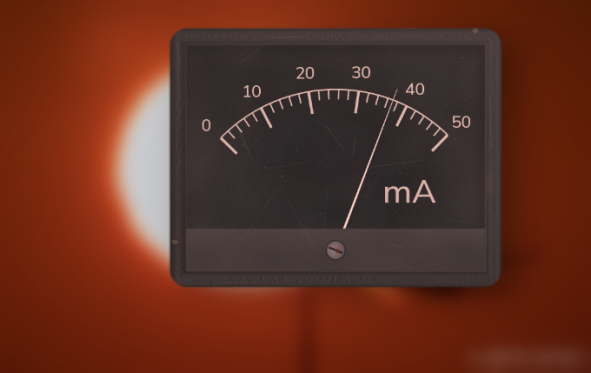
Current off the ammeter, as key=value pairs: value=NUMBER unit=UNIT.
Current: value=37 unit=mA
